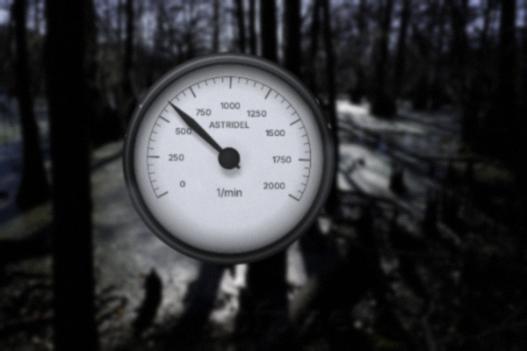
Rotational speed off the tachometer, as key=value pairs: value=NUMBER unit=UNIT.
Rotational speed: value=600 unit=rpm
